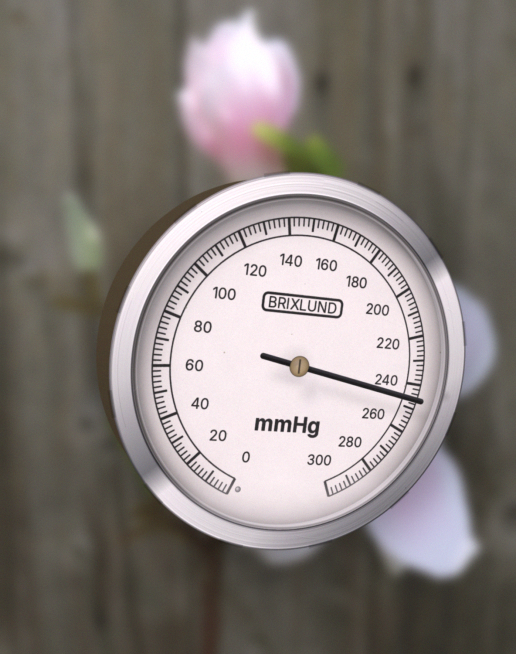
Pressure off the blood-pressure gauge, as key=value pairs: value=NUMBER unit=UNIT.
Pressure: value=246 unit=mmHg
